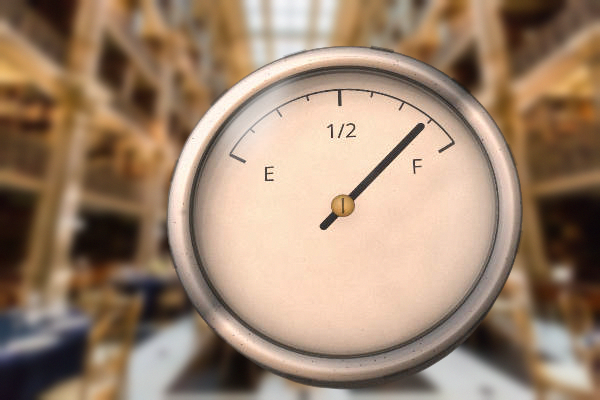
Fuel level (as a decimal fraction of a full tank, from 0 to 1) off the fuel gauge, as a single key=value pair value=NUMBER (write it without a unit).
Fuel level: value=0.875
